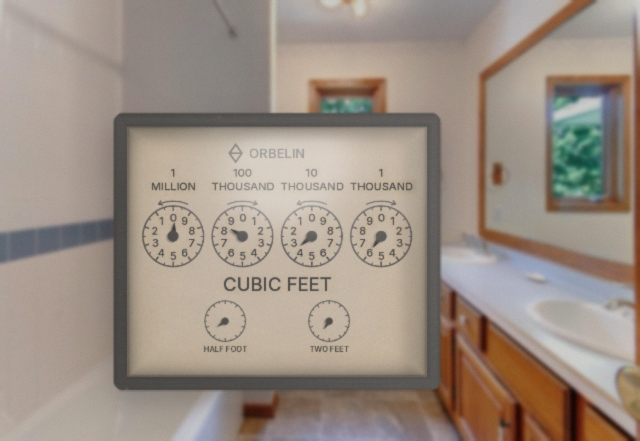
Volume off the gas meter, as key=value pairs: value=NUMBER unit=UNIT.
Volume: value=983600 unit=ft³
